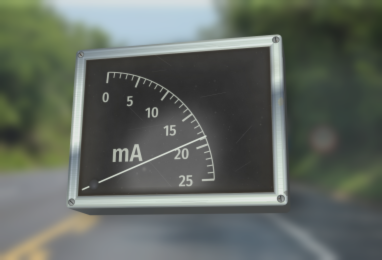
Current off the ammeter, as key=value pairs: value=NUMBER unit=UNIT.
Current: value=19 unit=mA
